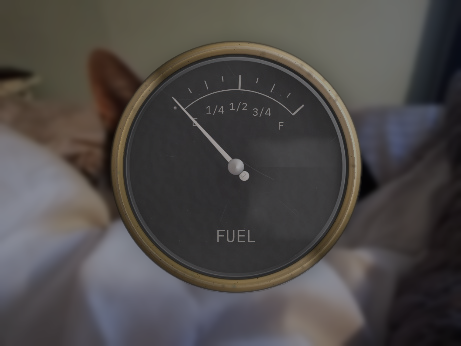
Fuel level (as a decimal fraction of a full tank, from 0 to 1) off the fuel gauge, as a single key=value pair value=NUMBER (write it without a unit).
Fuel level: value=0
